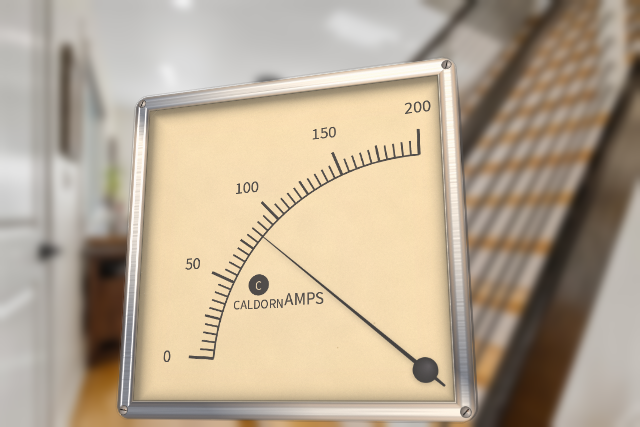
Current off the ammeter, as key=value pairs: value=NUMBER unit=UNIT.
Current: value=85 unit=A
